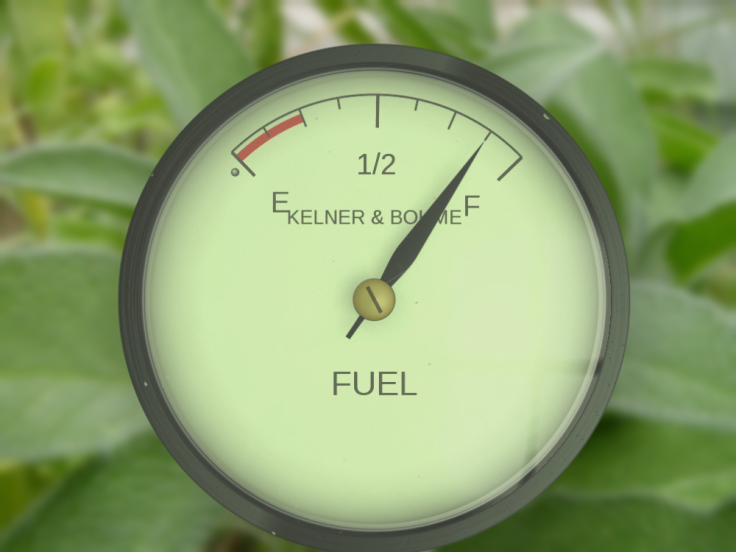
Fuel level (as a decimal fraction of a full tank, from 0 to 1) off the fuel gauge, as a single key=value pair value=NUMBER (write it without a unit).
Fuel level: value=0.875
